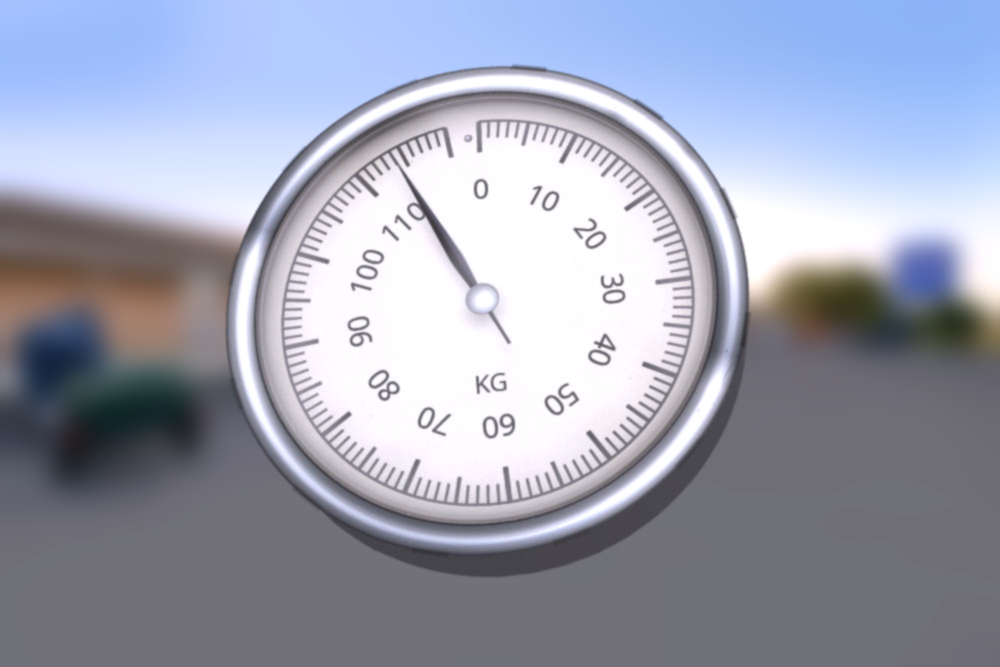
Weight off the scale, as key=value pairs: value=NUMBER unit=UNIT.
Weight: value=114 unit=kg
